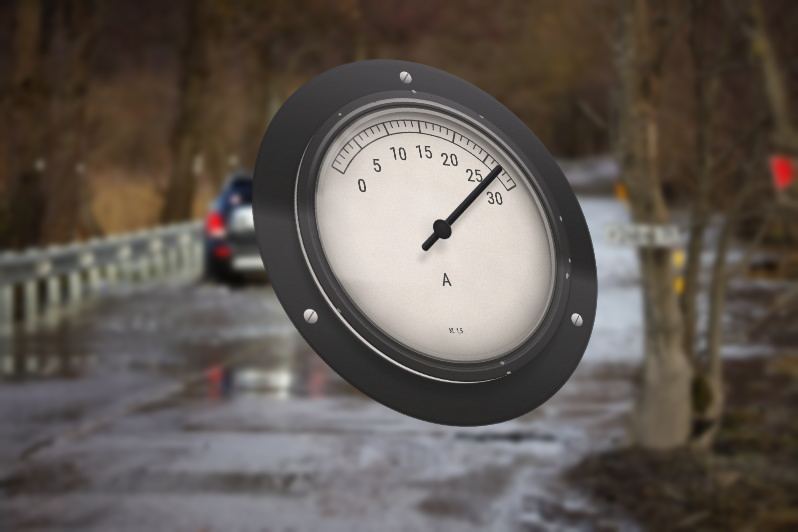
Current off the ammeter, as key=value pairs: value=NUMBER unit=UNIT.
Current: value=27 unit=A
